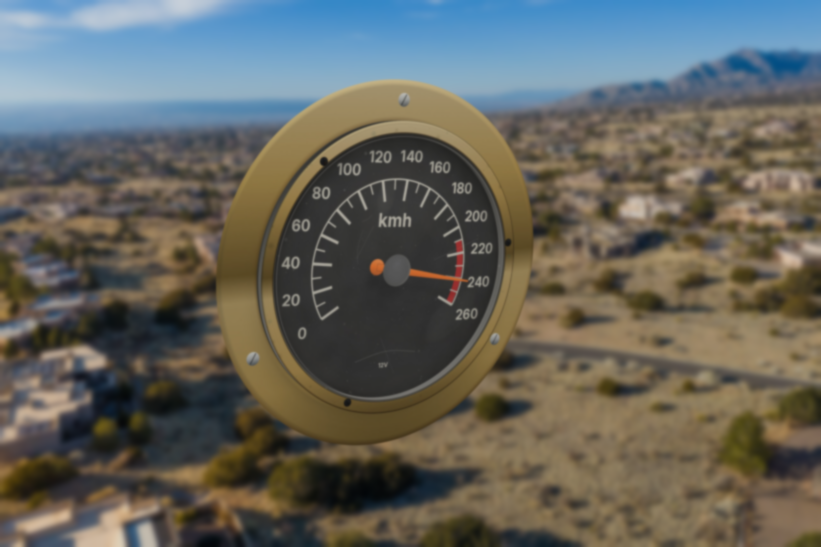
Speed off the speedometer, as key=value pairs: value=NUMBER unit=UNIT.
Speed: value=240 unit=km/h
